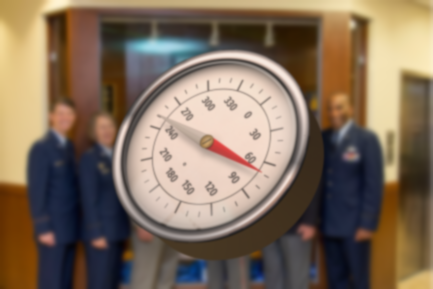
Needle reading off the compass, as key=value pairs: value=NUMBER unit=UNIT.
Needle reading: value=70 unit=°
